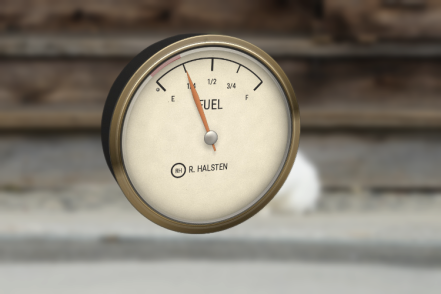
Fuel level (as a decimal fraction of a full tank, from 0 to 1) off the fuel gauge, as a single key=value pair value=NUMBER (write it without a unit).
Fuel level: value=0.25
